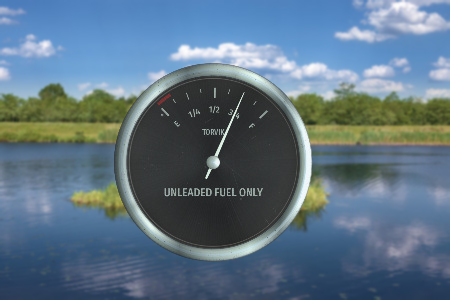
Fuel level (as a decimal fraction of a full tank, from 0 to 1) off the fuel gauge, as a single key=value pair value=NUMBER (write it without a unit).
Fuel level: value=0.75
